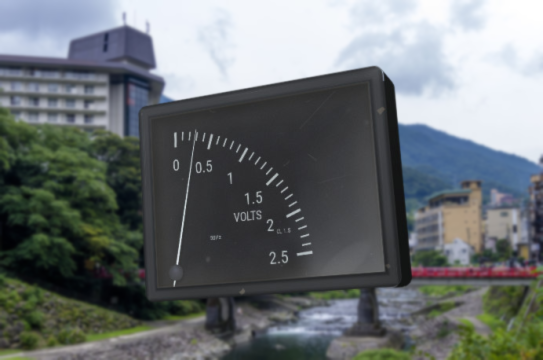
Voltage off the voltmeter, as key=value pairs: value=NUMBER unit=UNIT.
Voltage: value=0.3 unit=V
